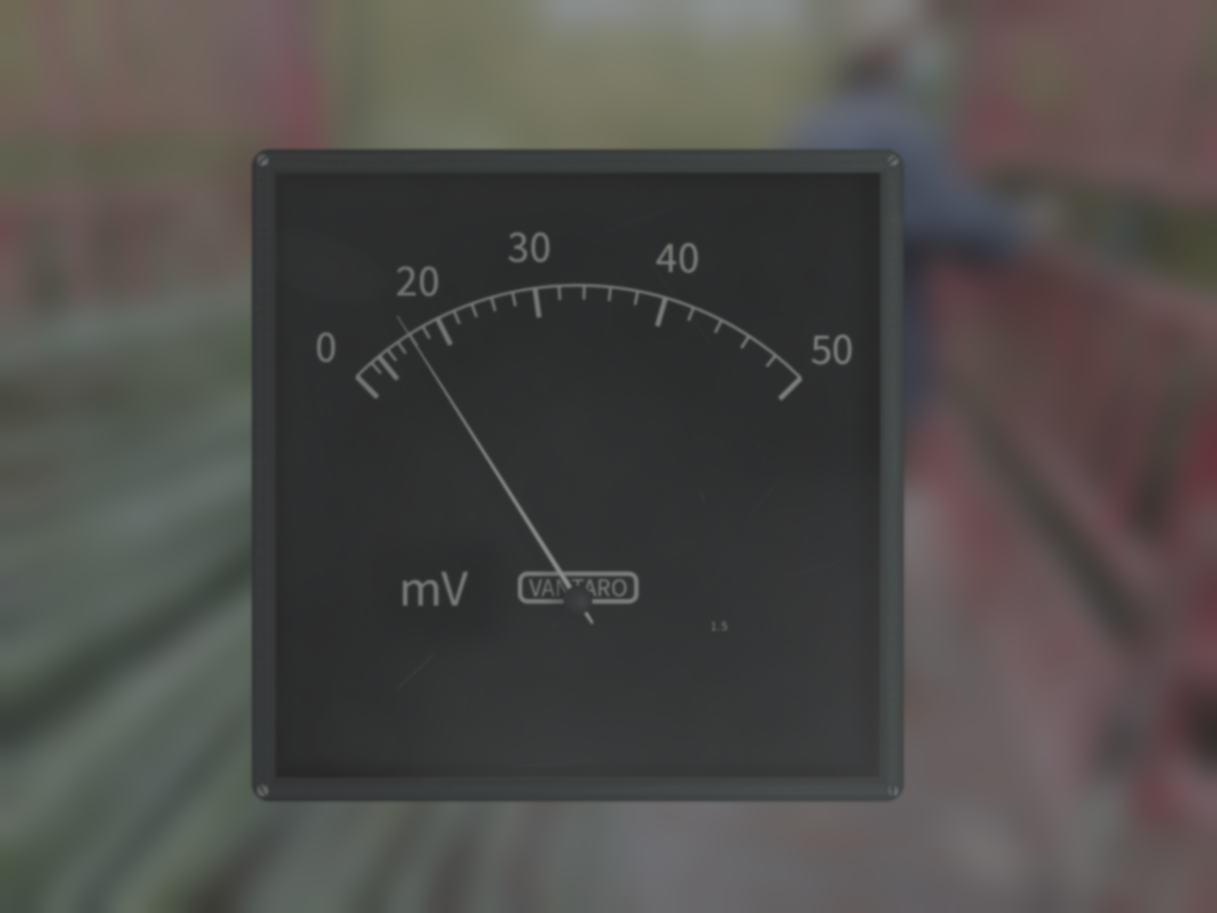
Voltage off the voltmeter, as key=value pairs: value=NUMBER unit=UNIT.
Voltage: value=16 unit=mV
